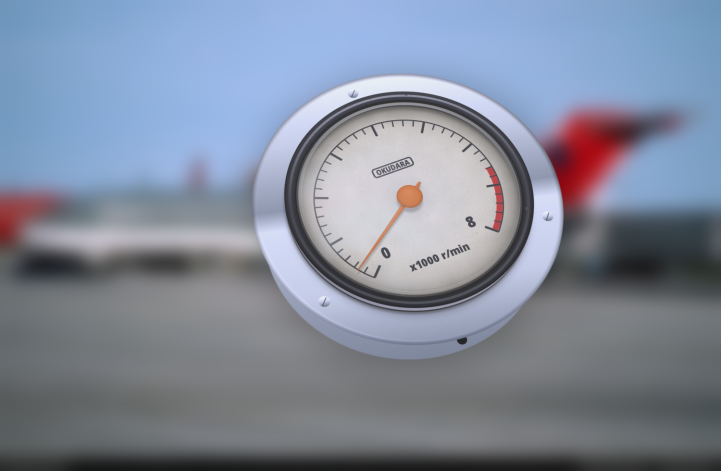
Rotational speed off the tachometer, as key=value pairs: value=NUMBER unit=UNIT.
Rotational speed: value=300 unit=rpm
